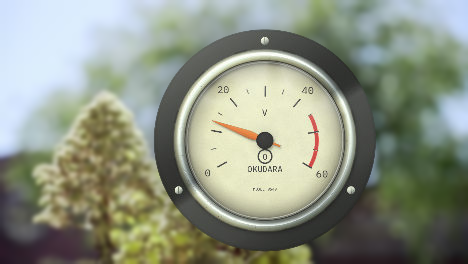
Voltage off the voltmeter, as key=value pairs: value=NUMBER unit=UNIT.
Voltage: value=12.5 unit=V
